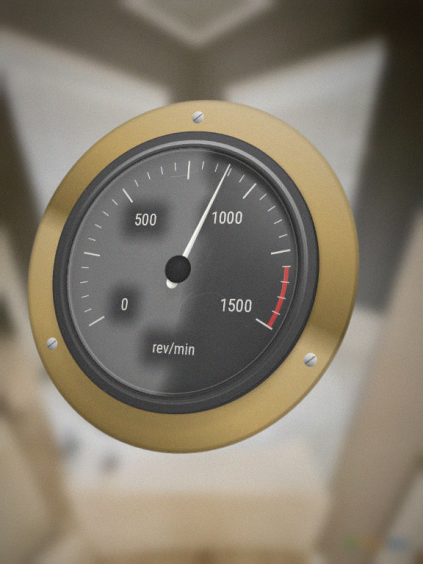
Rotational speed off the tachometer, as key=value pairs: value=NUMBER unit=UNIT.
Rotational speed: value=900 unit=rpm
